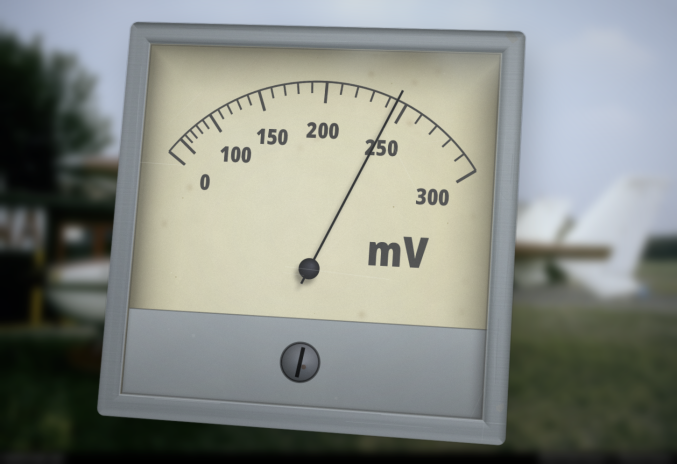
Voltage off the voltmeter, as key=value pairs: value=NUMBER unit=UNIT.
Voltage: value=245 unit=mV
